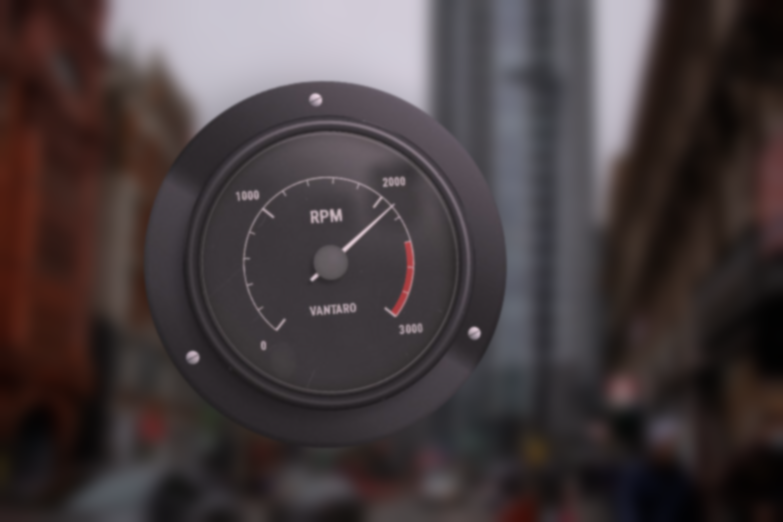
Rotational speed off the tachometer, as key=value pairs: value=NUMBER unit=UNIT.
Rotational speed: value=2100 unit=rpm
